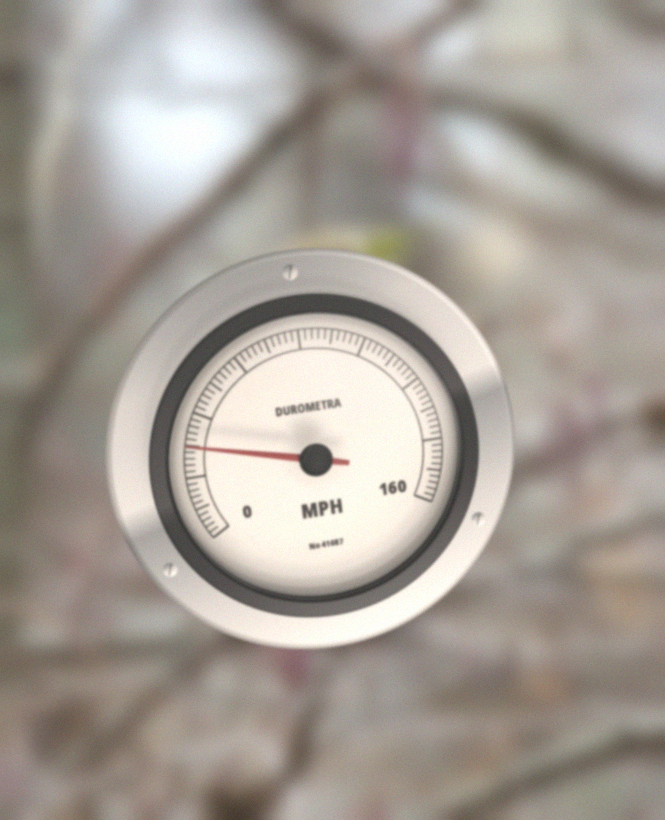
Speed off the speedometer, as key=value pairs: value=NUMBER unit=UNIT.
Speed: value=30 unit=mph
